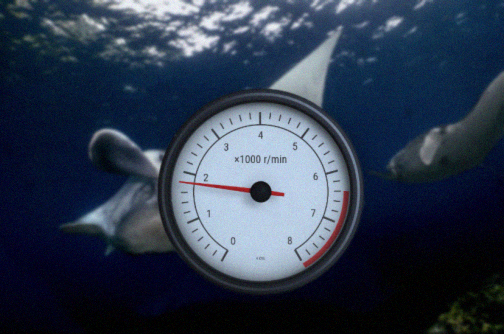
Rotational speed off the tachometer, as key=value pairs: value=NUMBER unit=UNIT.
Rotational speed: value=1800 unit=rpm
